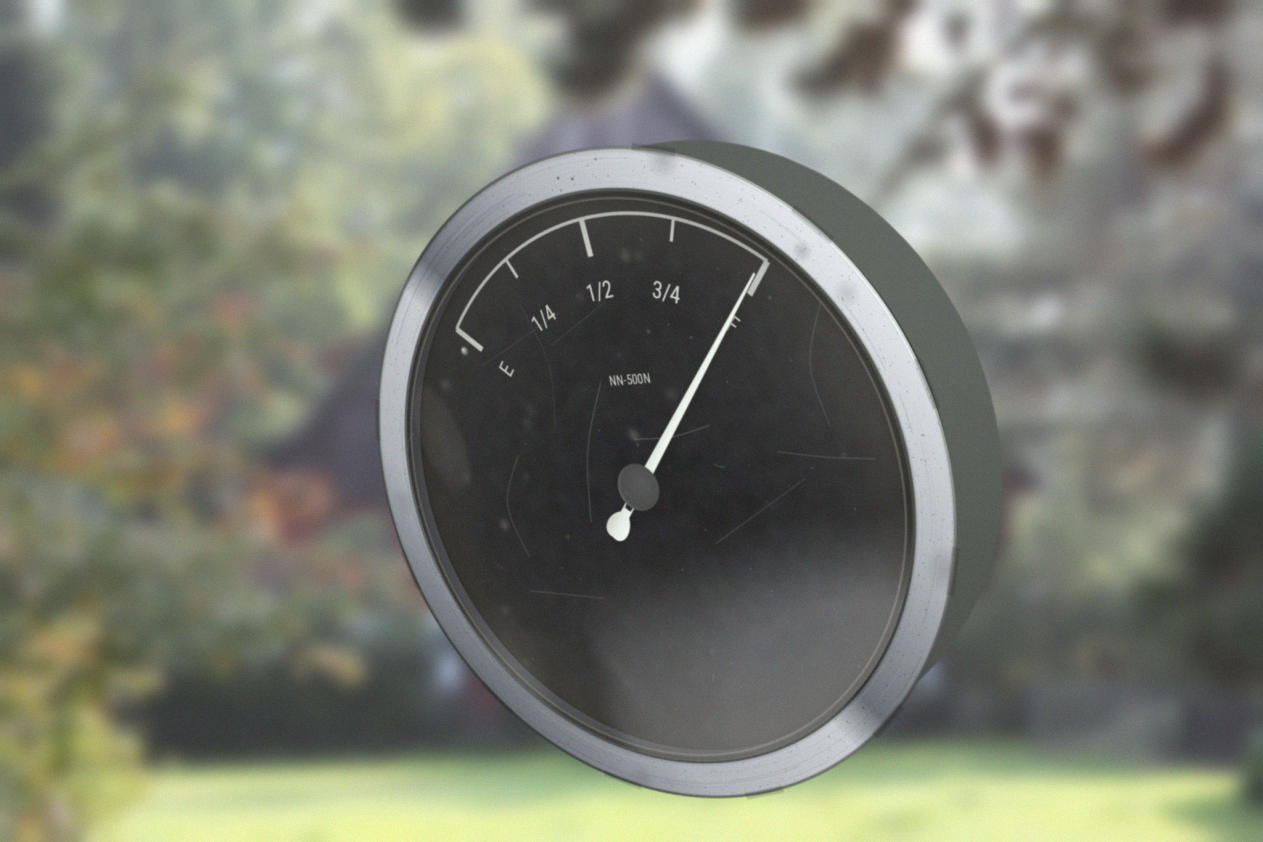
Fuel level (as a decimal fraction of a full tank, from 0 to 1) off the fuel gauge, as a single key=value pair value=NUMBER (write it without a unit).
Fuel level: value=1
